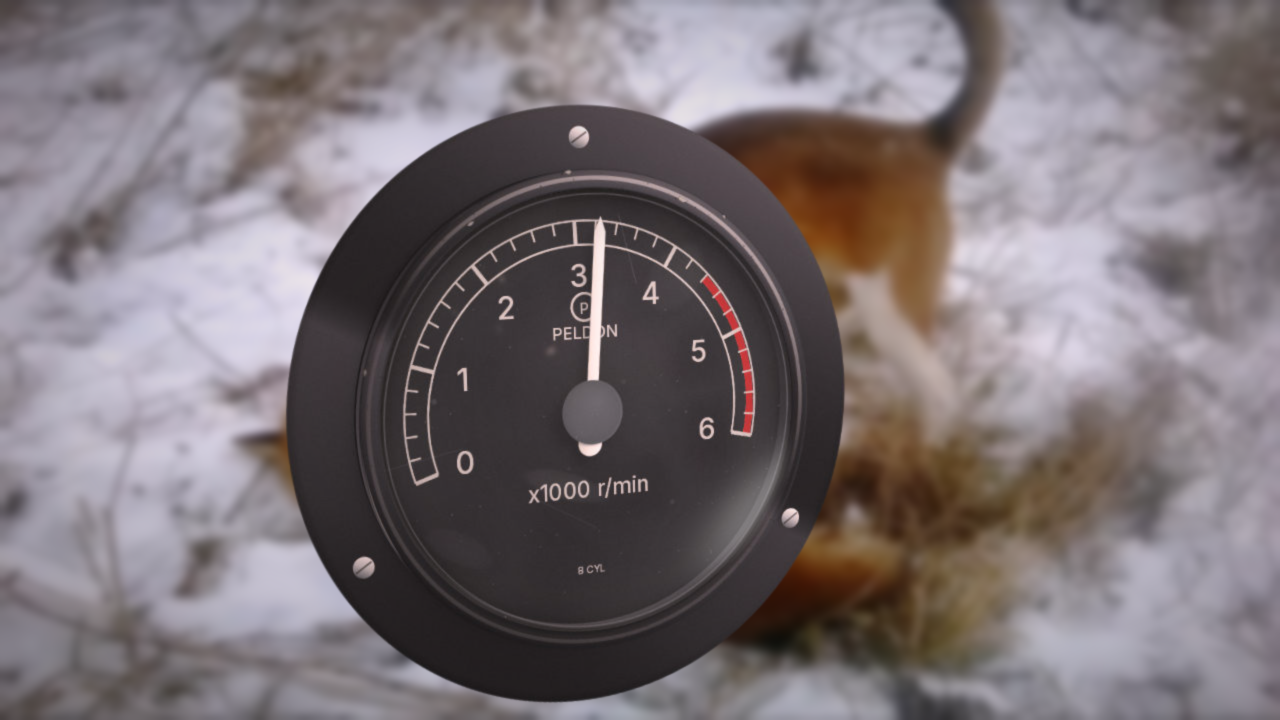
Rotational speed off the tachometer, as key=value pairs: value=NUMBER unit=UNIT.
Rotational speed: value=3200 unit=rpm
